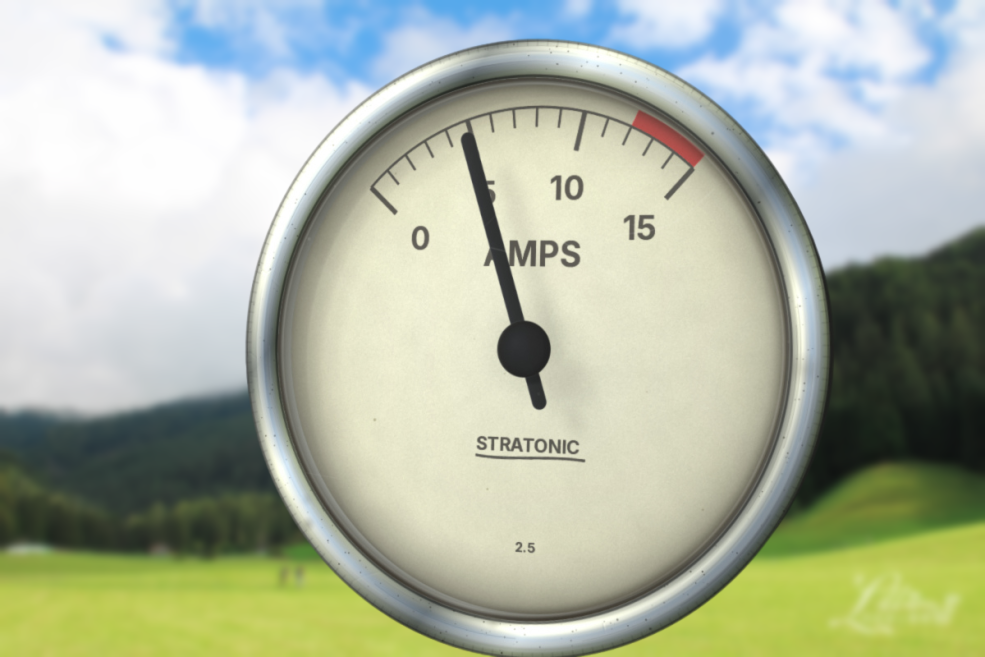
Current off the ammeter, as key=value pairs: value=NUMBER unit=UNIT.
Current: value=5 unit=A
